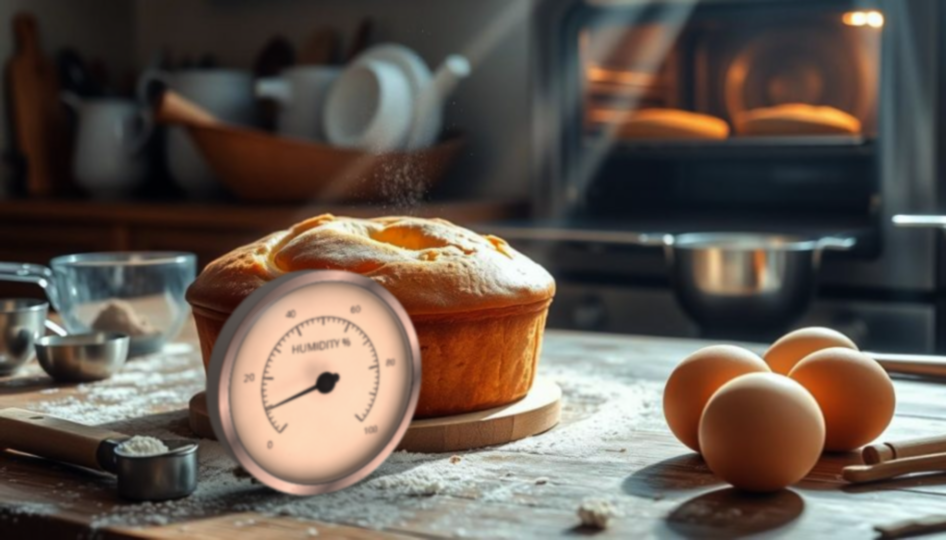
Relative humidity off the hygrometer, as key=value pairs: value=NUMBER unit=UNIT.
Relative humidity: value=10 unit=%
